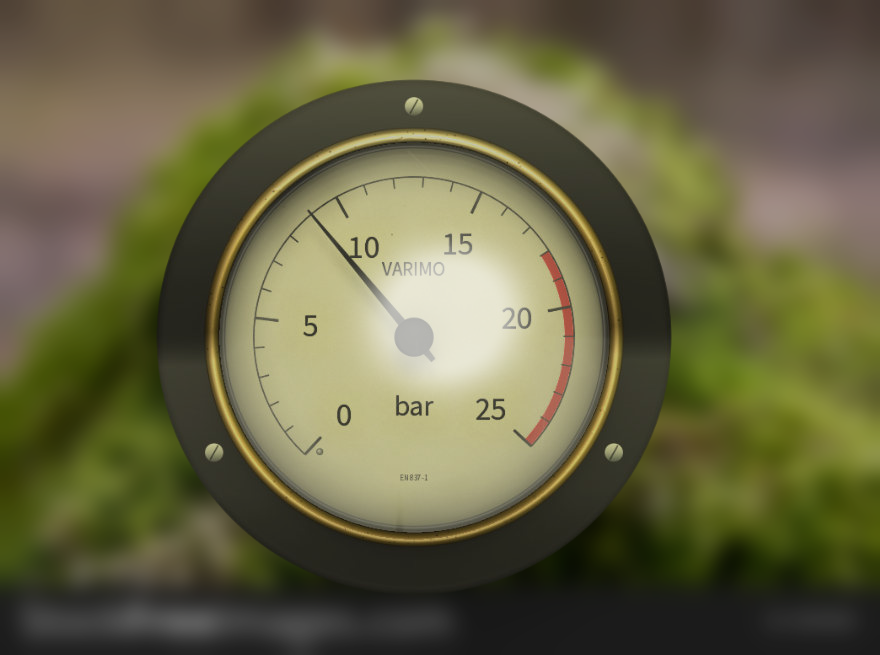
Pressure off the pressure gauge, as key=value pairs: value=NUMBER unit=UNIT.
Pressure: value=9 unit=bar
